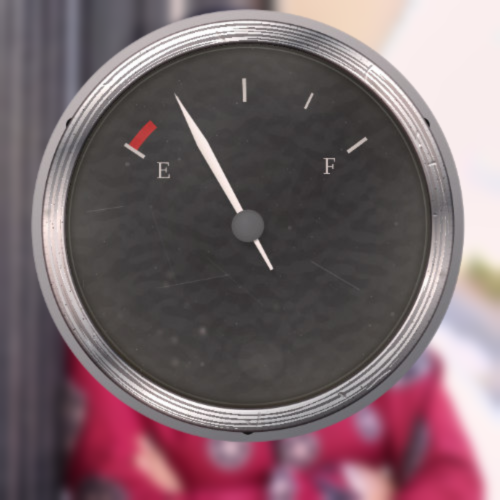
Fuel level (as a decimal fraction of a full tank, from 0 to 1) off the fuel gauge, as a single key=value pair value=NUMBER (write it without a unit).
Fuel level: value=0.25
